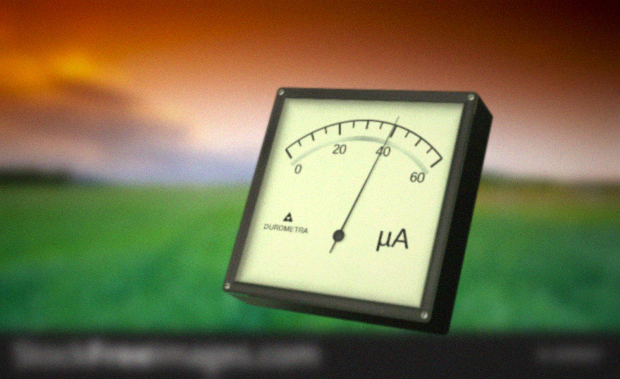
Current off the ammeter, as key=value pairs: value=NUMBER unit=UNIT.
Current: value=40 unit=µA
